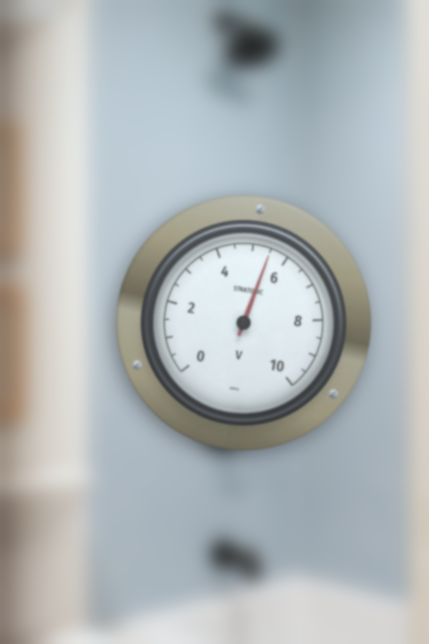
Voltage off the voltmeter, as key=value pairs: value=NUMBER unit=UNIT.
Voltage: value=5.5 unit=V
